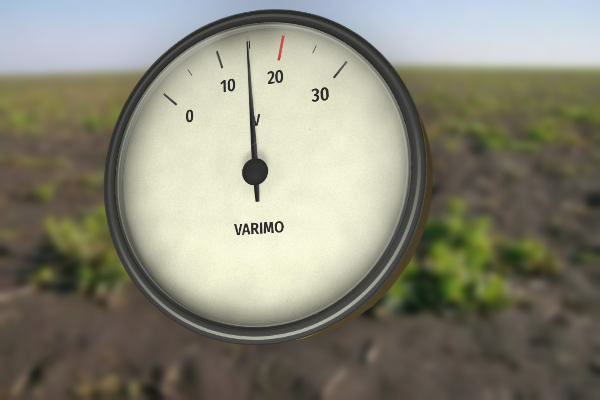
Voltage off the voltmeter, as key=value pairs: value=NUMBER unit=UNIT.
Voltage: value=15 unit=V
